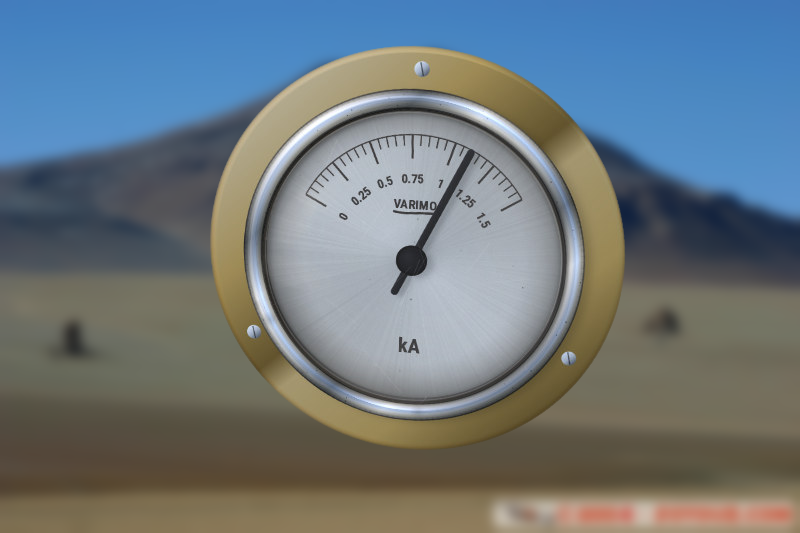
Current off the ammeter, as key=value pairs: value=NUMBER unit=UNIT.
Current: value=1.1 unit=kA
